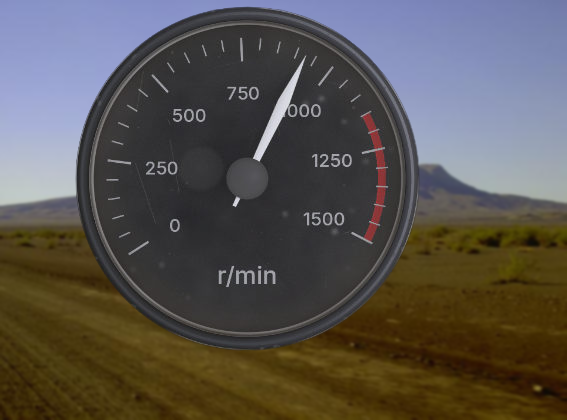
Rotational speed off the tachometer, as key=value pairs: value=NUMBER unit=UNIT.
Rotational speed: value=925 unit=rpm
